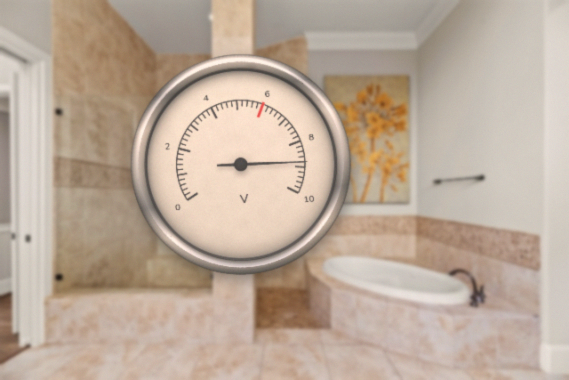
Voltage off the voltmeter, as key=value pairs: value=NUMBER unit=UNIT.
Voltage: value=8.8 unit=V
